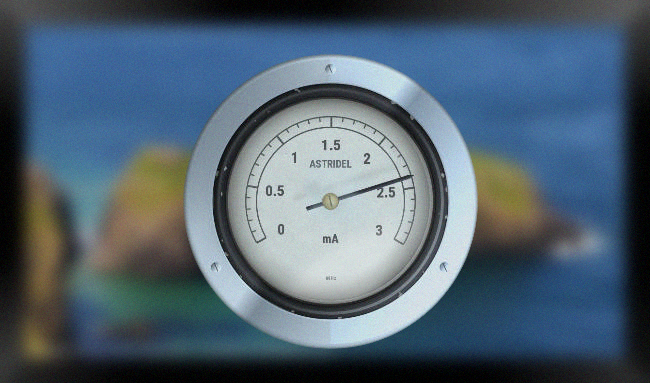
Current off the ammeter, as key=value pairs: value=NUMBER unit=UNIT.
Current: value=2.4 unit=mA
